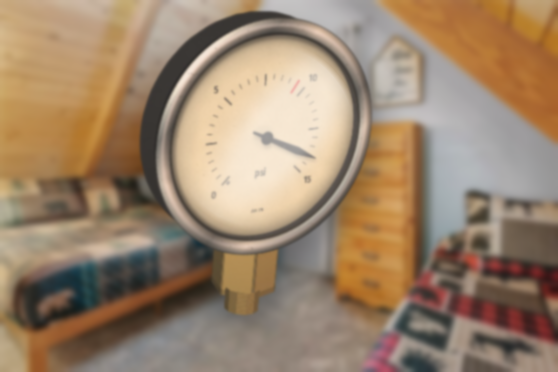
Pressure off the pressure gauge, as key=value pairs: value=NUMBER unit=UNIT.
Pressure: value=14 unit=psi
